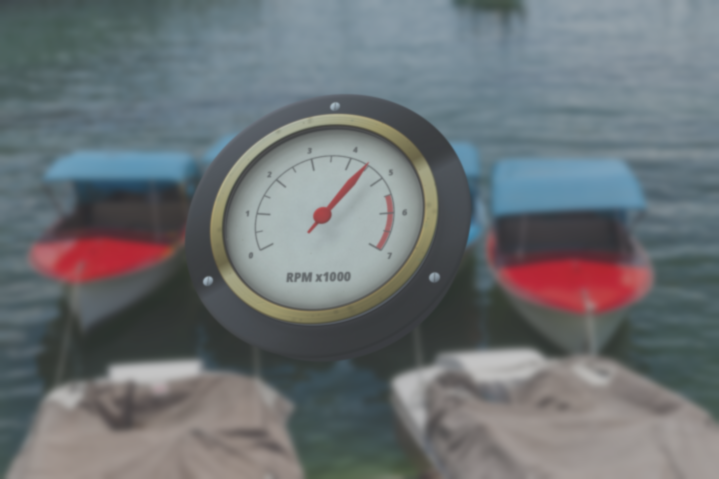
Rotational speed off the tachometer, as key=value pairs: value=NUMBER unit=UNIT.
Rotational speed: value=4500 unit=rpm
